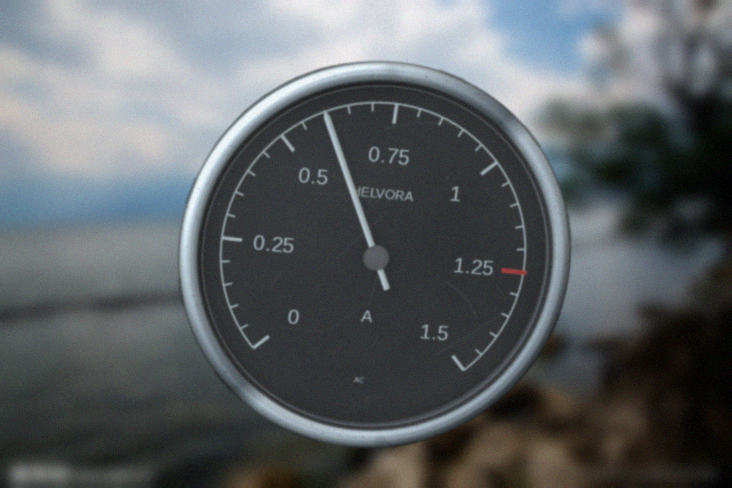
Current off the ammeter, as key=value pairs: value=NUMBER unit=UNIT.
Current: value=0.6 unit=A
